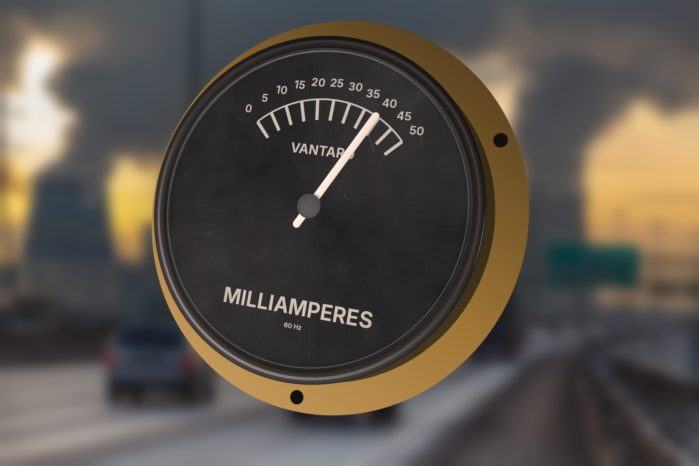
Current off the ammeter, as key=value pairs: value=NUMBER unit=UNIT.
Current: value=40 unit=mA
